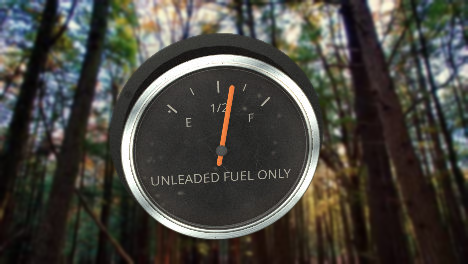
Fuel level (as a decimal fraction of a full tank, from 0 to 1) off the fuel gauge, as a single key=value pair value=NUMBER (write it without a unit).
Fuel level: value=0.625
